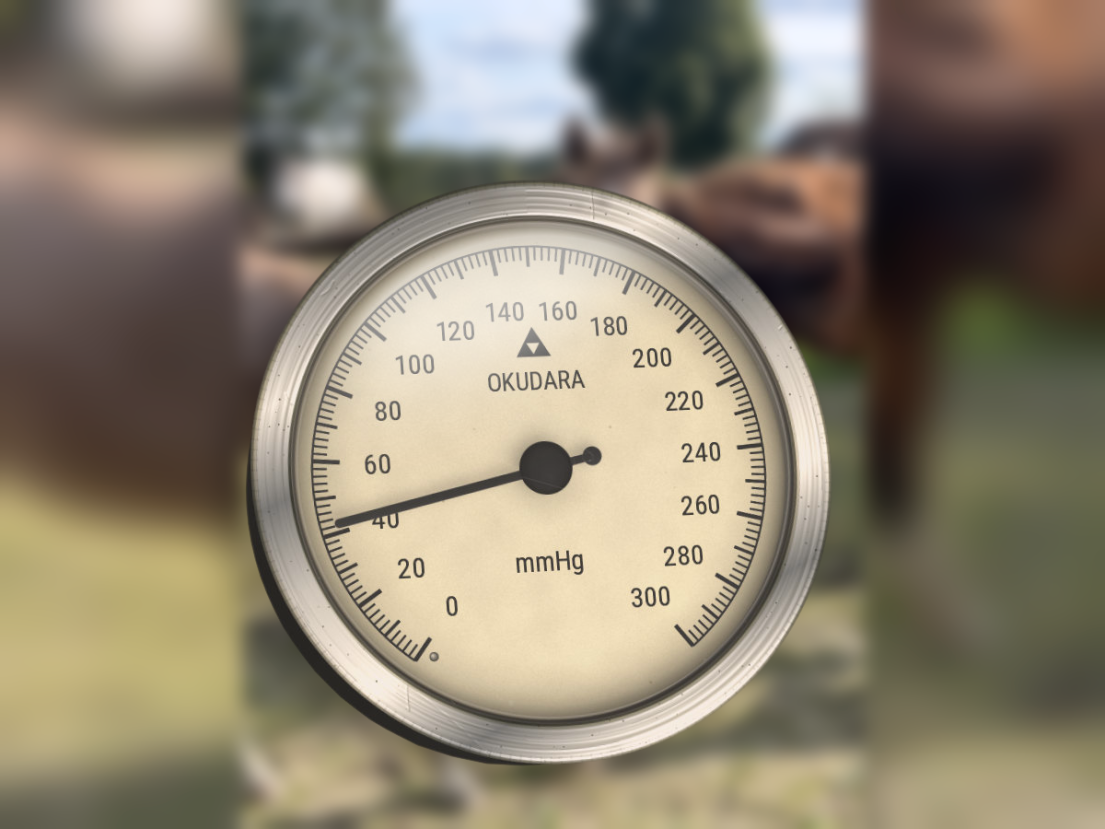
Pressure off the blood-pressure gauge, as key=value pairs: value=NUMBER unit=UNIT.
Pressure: value=42 unit=mmHg
